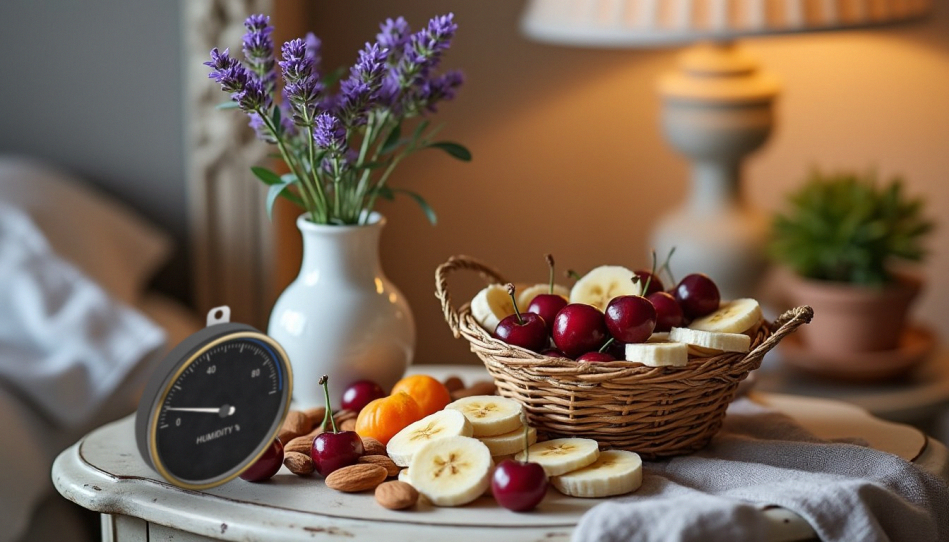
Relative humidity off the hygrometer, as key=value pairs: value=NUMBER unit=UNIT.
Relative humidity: value=10 unit=%
